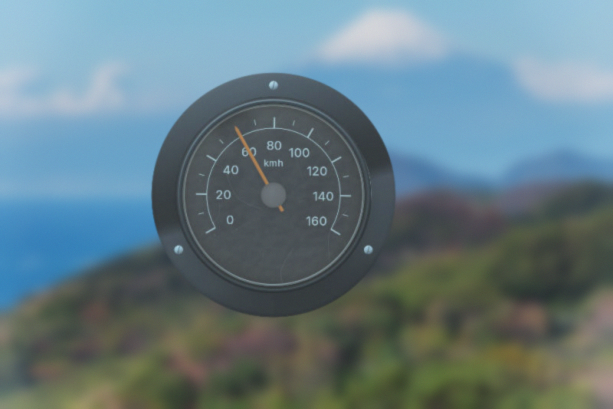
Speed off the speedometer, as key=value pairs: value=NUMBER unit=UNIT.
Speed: value=60 unit=km/h
